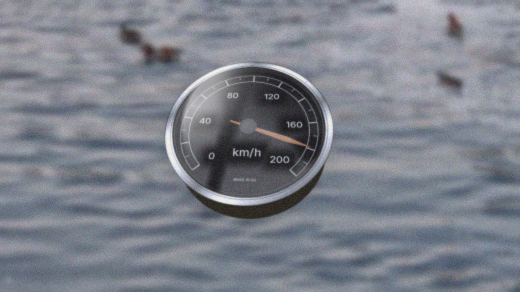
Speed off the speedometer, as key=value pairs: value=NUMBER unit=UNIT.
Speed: value=180 unit=km/h
